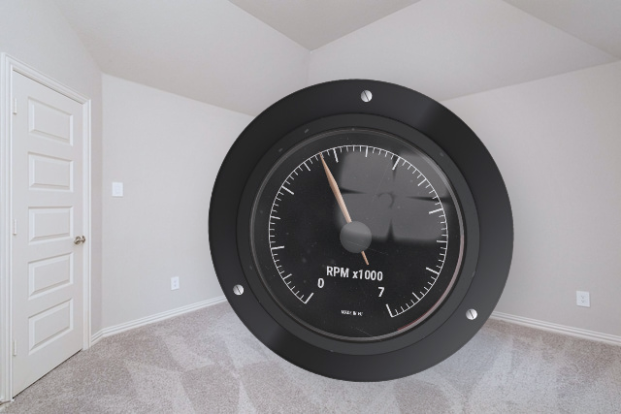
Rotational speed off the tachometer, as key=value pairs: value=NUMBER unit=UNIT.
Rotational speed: value=2800 unit=rpm
